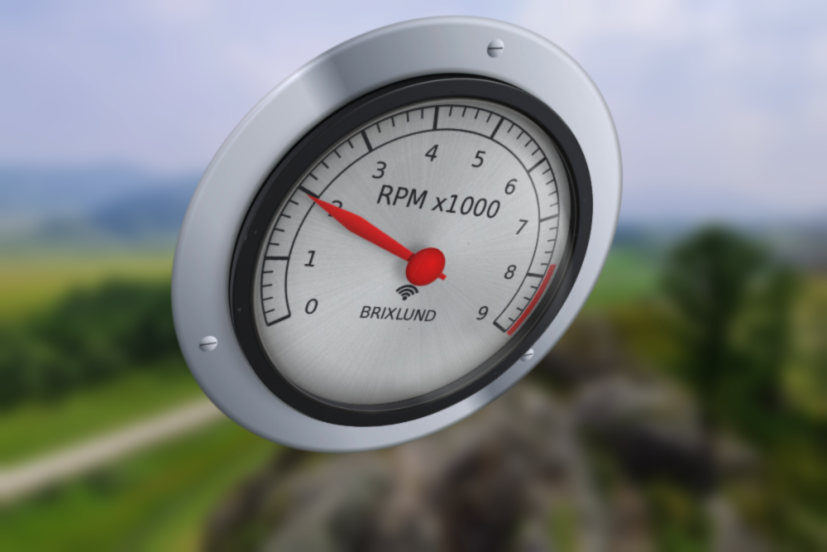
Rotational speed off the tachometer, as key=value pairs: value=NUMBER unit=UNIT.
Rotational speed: value=2000 unit=rpm
